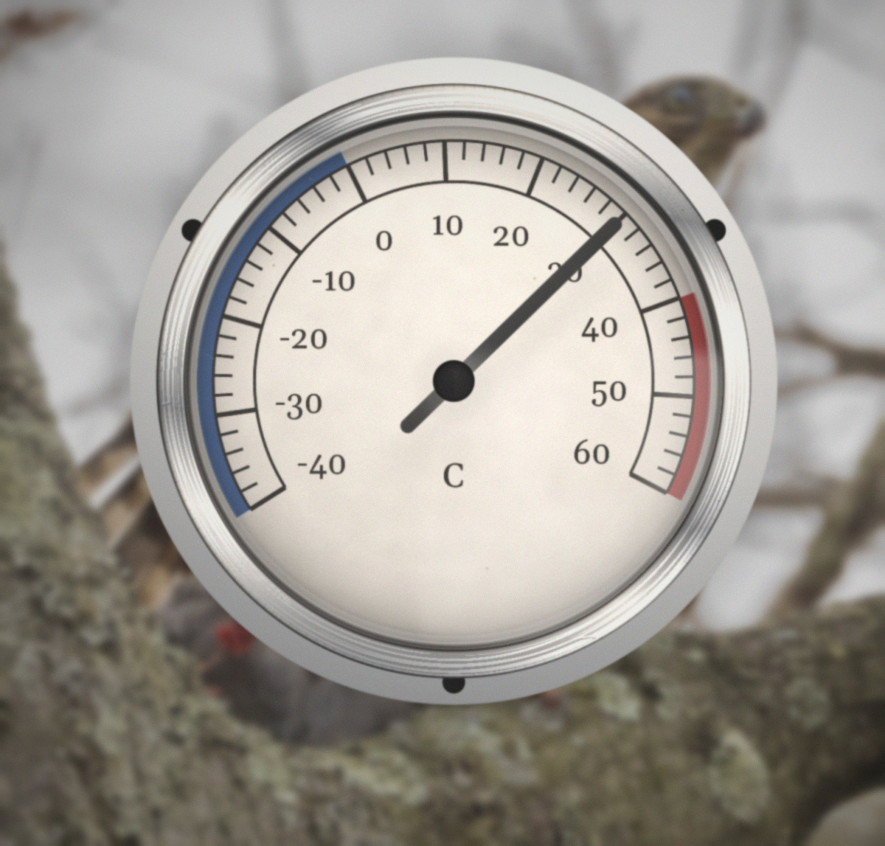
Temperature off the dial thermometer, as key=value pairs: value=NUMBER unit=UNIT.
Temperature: value=30 unit=°C
